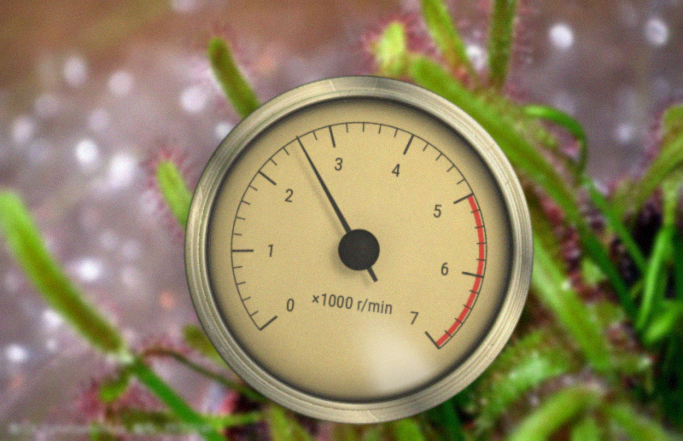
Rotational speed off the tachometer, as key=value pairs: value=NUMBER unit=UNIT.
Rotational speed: value=2600 unit=rpm
